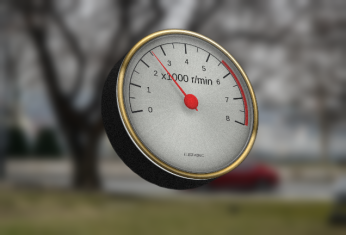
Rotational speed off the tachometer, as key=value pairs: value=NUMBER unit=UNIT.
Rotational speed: value=2500 unit=rpm
